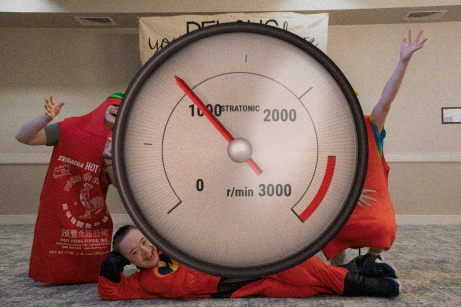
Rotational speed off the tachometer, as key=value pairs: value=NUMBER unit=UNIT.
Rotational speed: value=1000 unit=rpm
